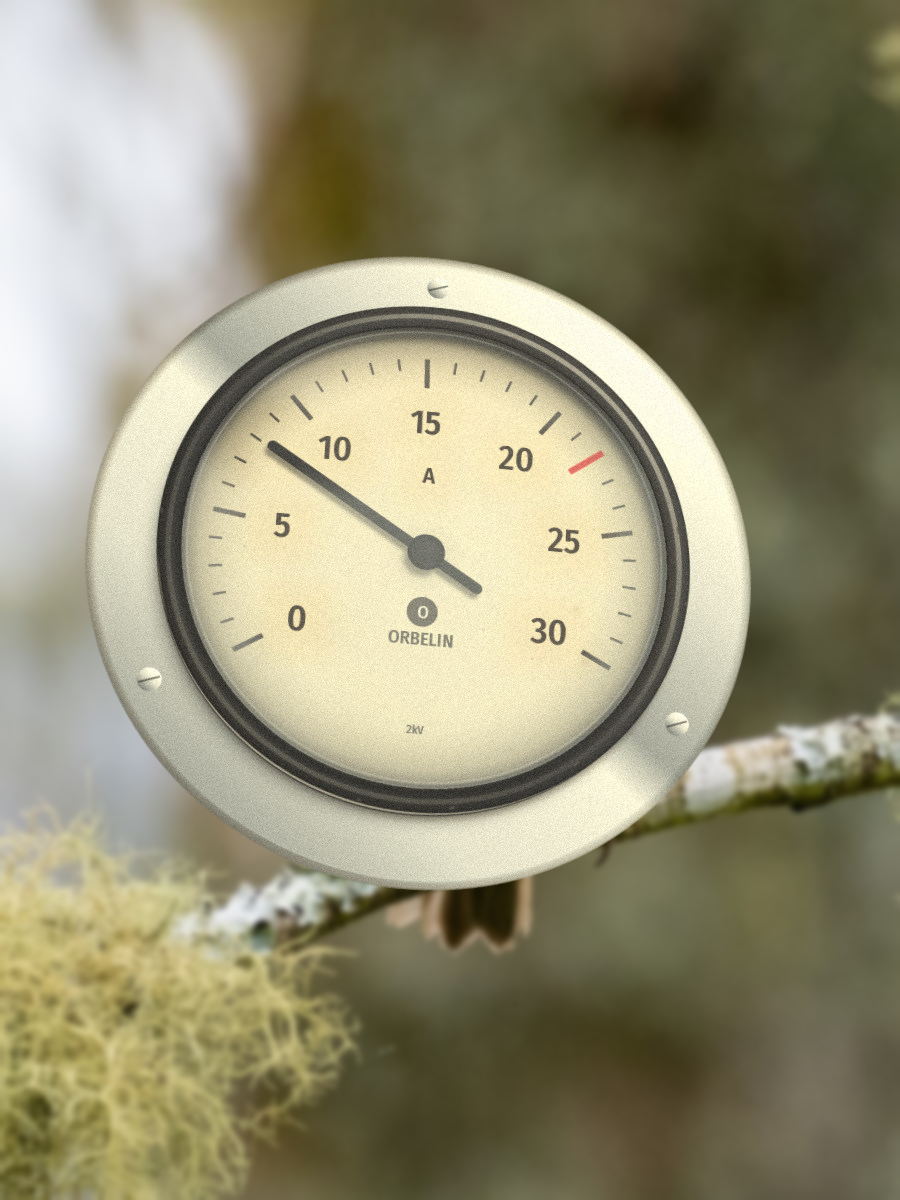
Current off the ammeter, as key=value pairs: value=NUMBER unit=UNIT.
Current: value=8 unit=A
